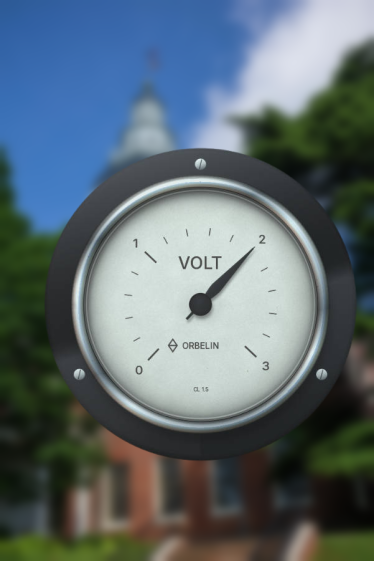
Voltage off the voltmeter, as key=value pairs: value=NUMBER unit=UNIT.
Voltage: value=2 unit=V
